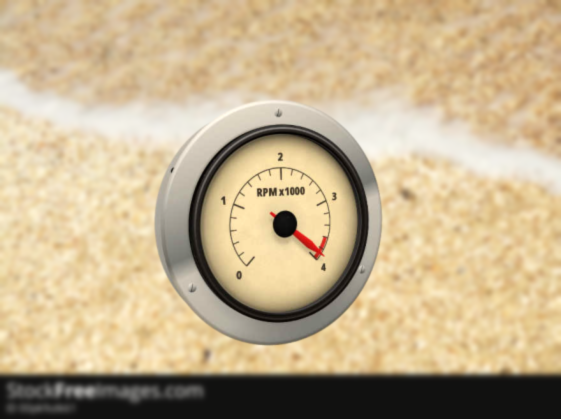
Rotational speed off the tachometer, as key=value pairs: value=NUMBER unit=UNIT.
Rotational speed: value=3900 unit=rpm
